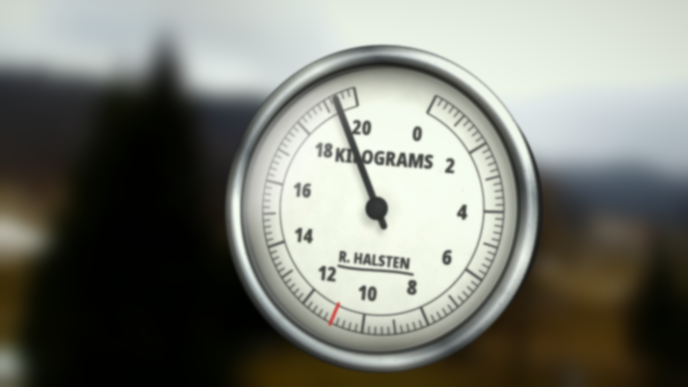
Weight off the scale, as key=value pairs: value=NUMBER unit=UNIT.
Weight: value=19.4 unit=kg
